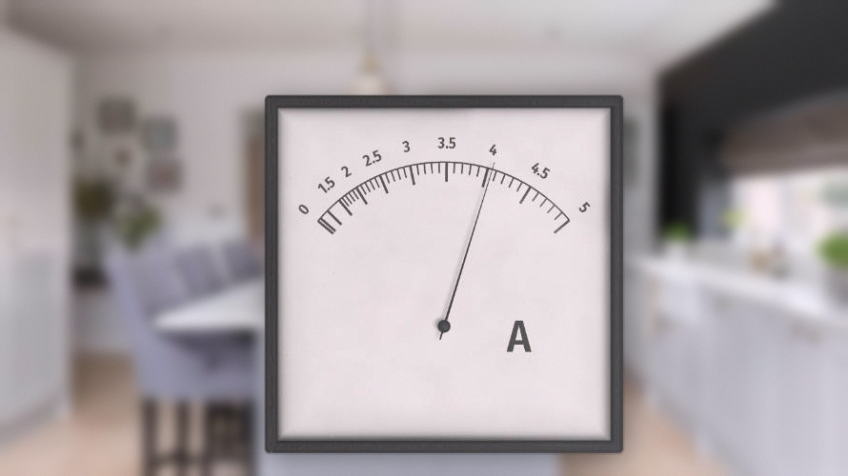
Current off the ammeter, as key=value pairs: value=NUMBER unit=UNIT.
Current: value=4.05 unit=A
